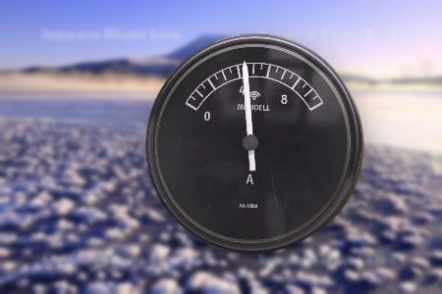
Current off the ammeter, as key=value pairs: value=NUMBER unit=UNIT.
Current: value=4.5 unit=A
